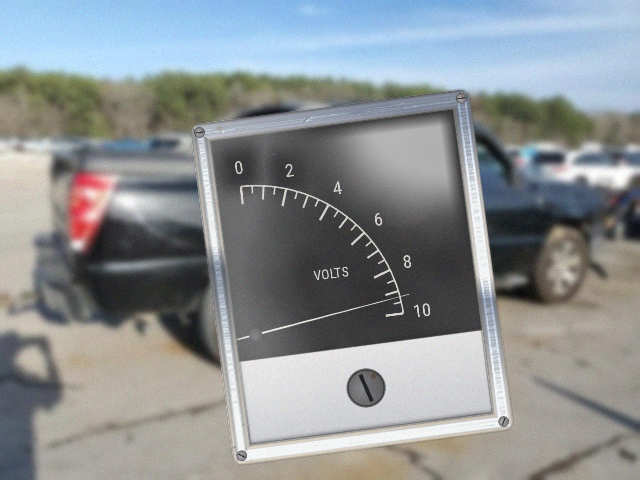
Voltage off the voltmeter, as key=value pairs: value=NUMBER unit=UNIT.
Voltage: value=9.25 unit=V
